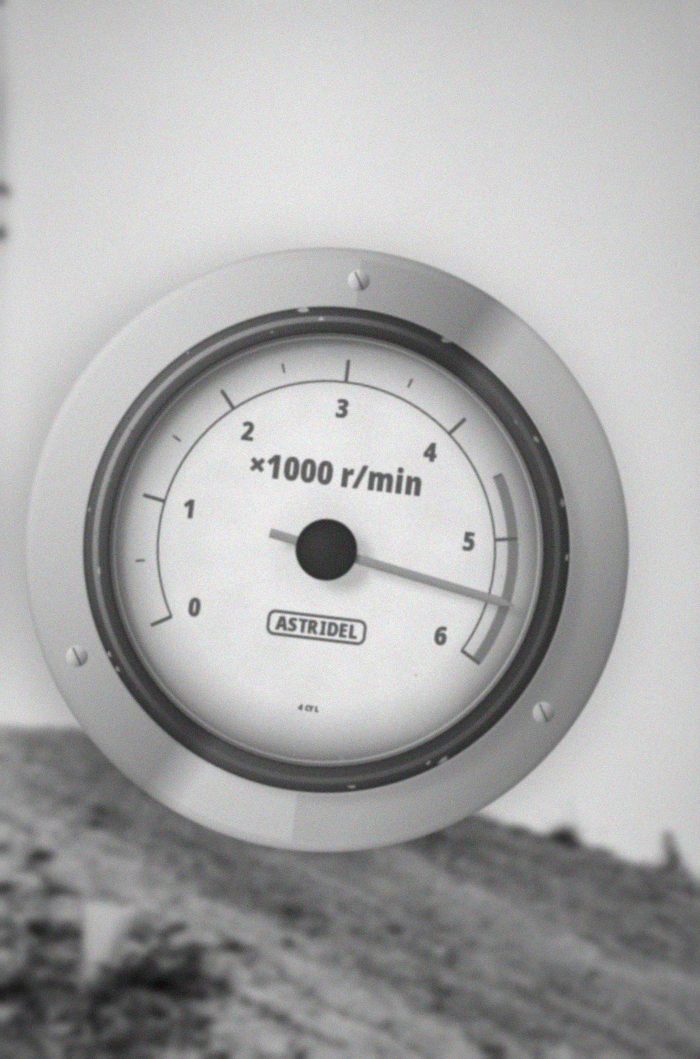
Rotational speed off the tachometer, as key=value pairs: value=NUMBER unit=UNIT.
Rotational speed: value=5500 unit=rpm
